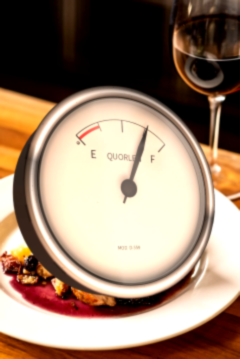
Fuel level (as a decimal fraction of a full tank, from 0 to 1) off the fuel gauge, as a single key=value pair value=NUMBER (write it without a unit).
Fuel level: value=0.75
